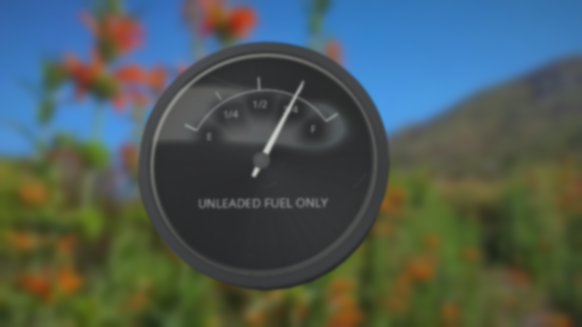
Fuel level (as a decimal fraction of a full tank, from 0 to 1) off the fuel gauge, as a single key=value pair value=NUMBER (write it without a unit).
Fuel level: value=0.75
